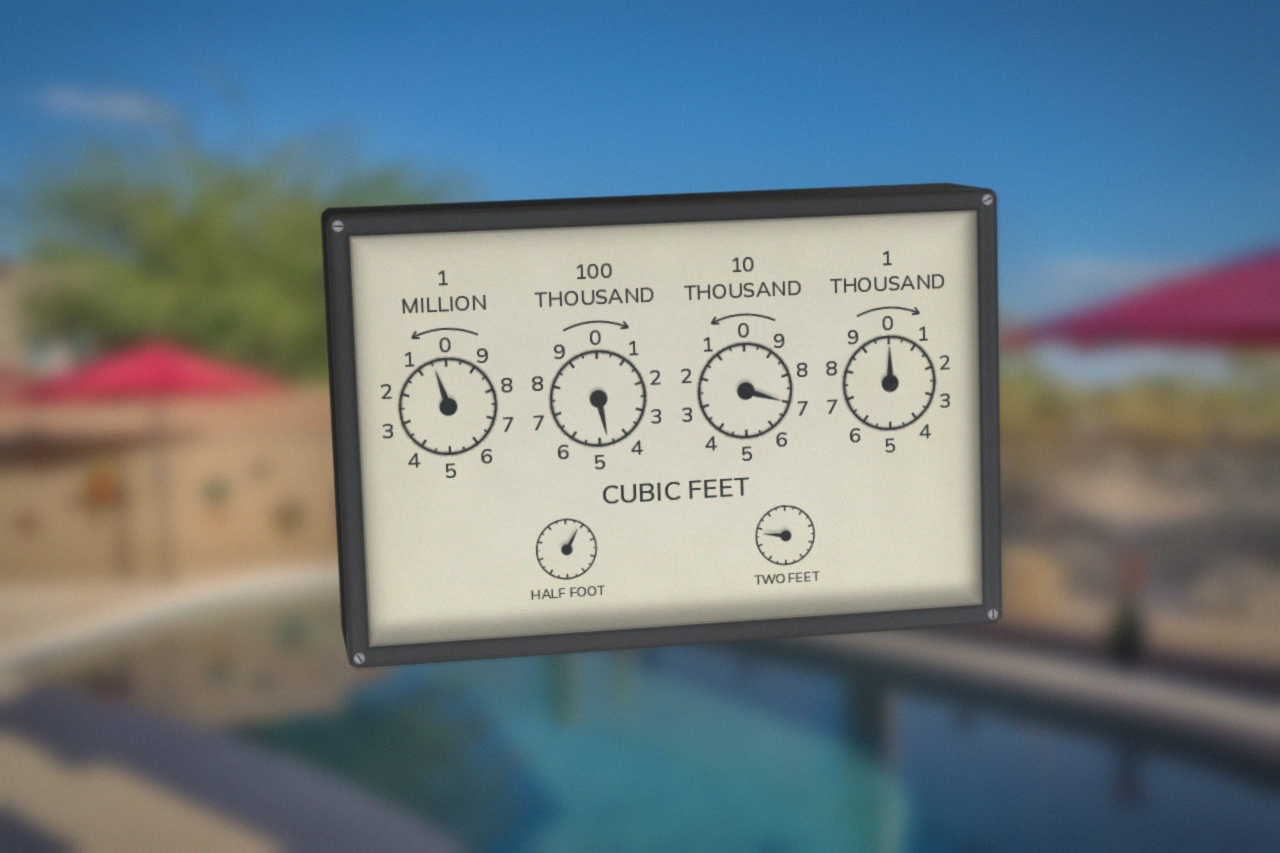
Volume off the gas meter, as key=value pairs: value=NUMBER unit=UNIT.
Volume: value=47000 unit=ft³
